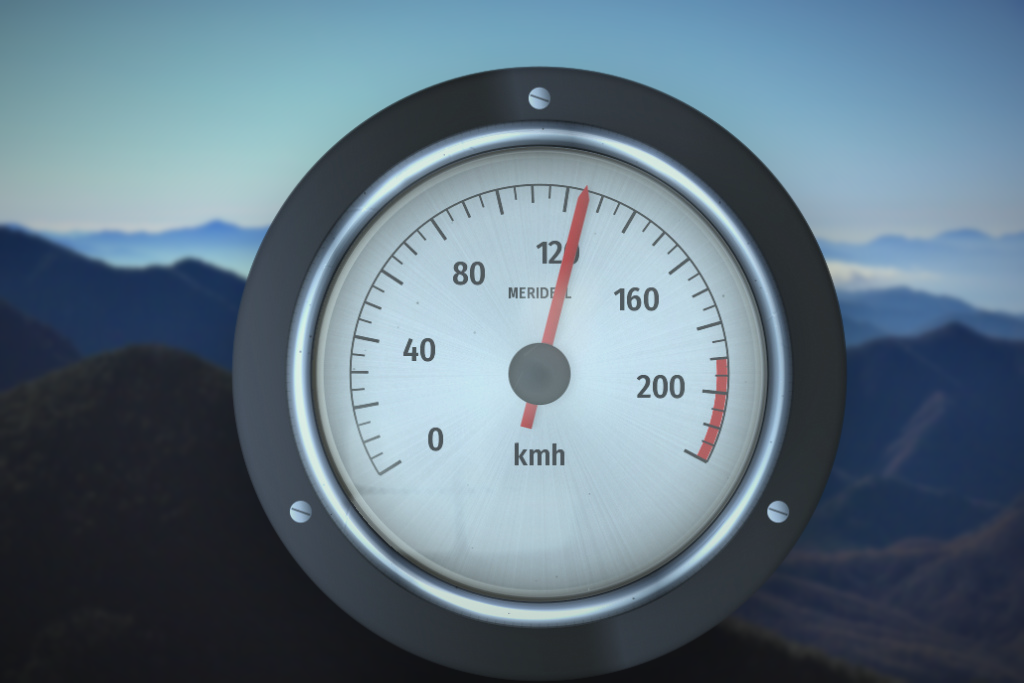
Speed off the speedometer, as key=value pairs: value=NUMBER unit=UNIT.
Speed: value=125 unit=km/h
